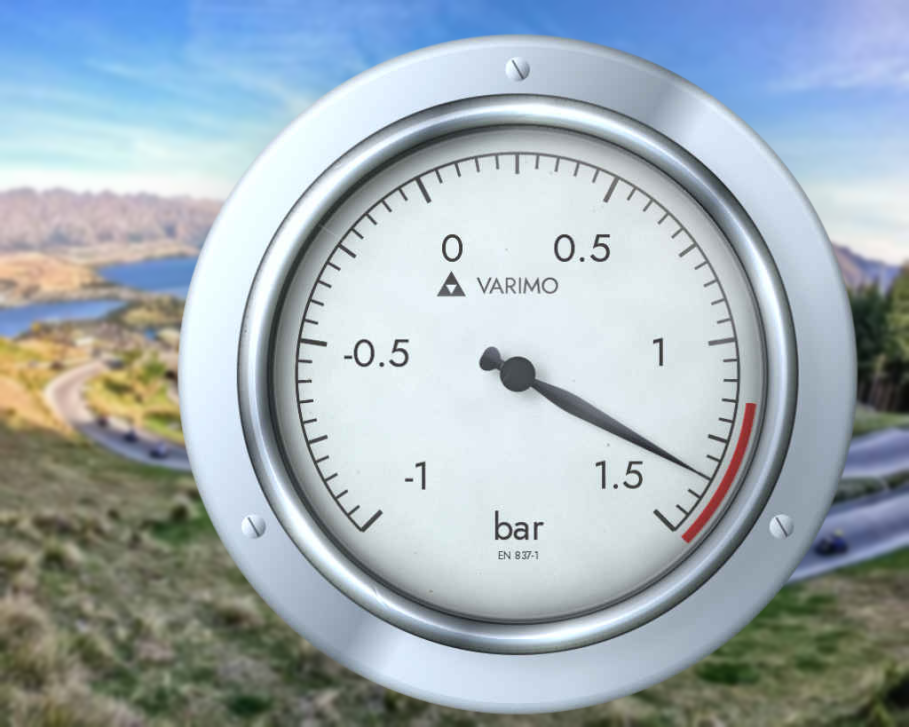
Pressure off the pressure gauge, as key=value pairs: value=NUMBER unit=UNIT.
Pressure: value=1.35 unit=bar
